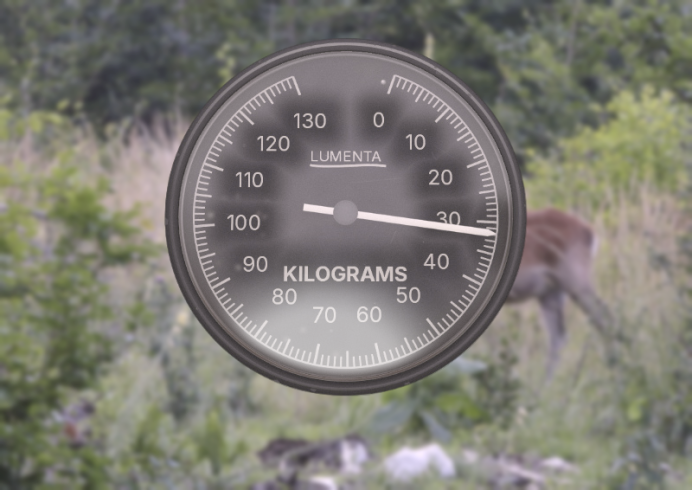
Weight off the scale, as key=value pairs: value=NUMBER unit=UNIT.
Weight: value=32 unit=kg
